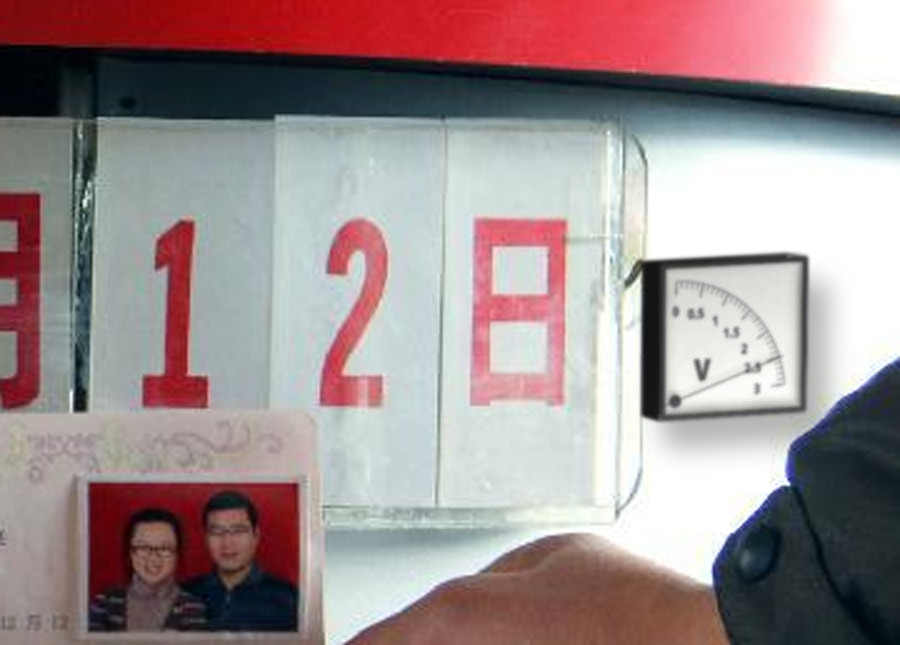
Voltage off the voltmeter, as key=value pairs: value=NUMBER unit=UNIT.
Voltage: value=2.5 unit=V
